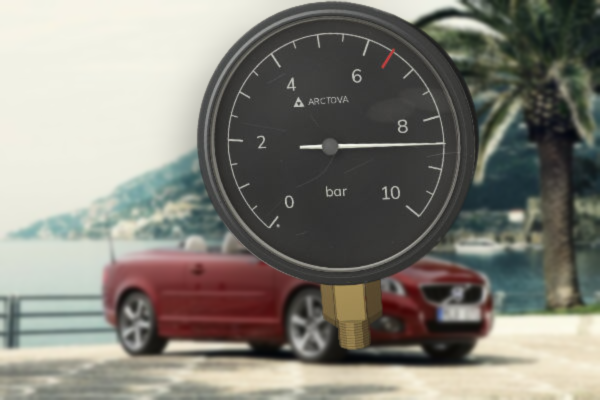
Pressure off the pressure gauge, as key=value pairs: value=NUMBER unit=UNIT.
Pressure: value=8.5 unit=bar
